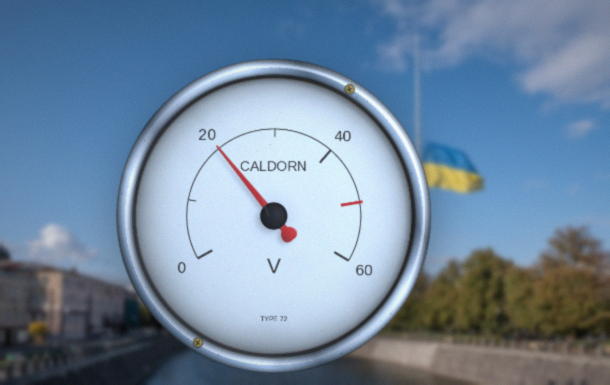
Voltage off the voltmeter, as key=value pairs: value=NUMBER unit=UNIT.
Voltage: value=20 unit=V
